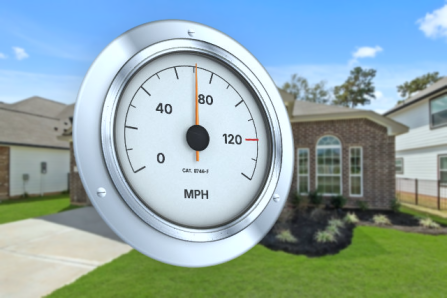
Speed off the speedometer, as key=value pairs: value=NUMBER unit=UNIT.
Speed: value=70 unit=mph
